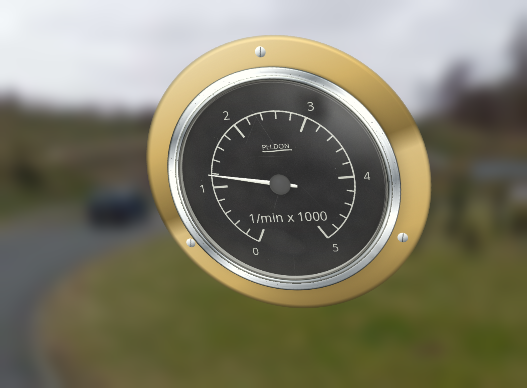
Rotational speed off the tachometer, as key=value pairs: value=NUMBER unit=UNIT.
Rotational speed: value=1200 unit=rpm
